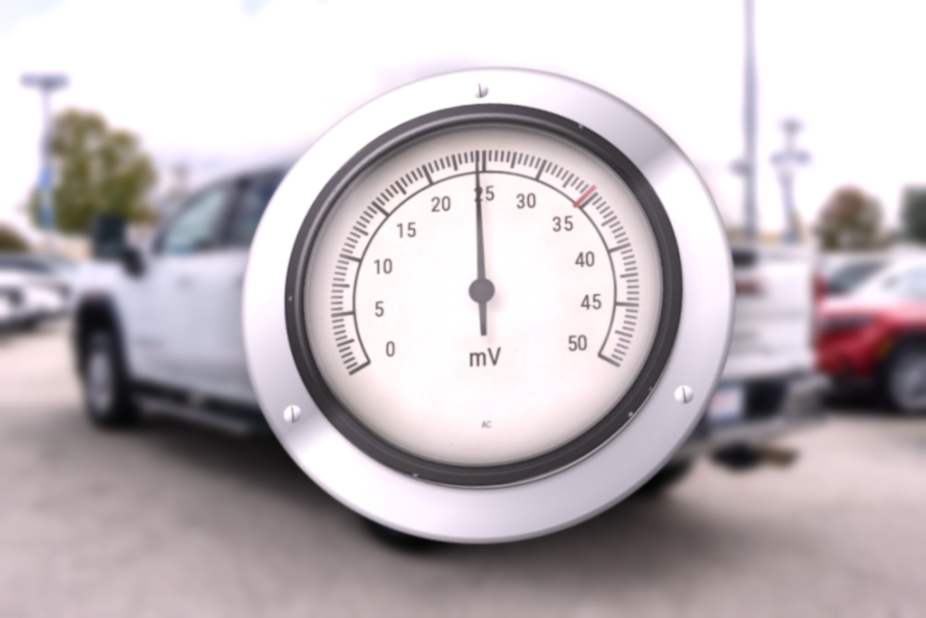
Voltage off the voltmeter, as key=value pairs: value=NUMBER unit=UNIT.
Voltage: value=24.5 unit=mV
